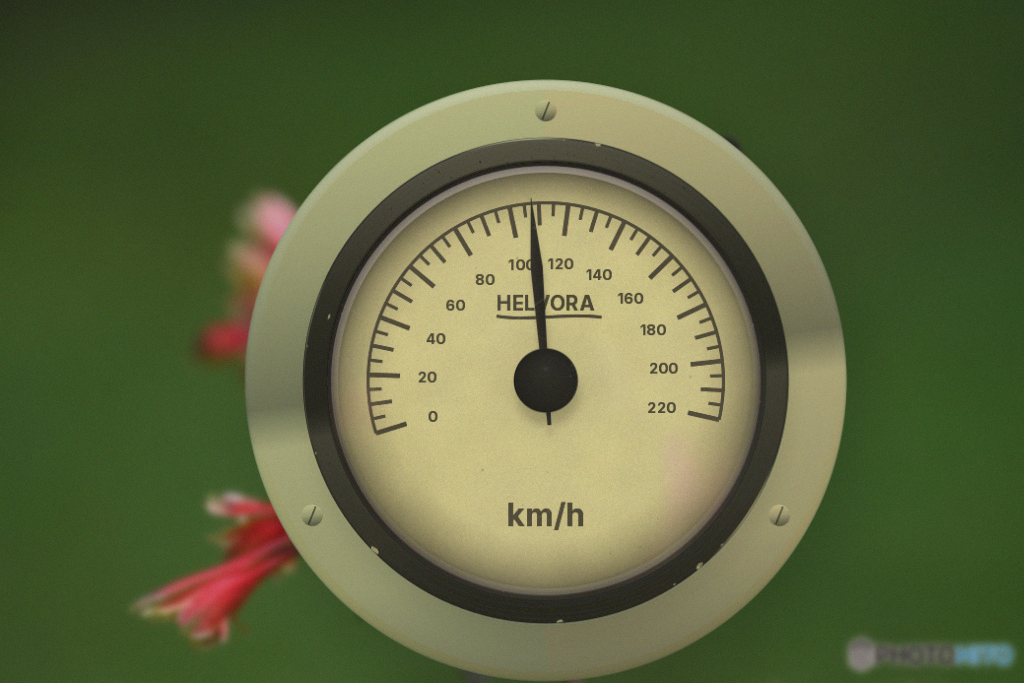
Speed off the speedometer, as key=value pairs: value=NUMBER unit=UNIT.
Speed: value=107.5 unit=km/h
